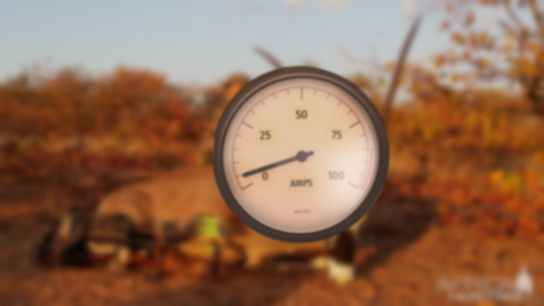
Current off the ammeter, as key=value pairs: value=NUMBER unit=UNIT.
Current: value=5 unit=A
